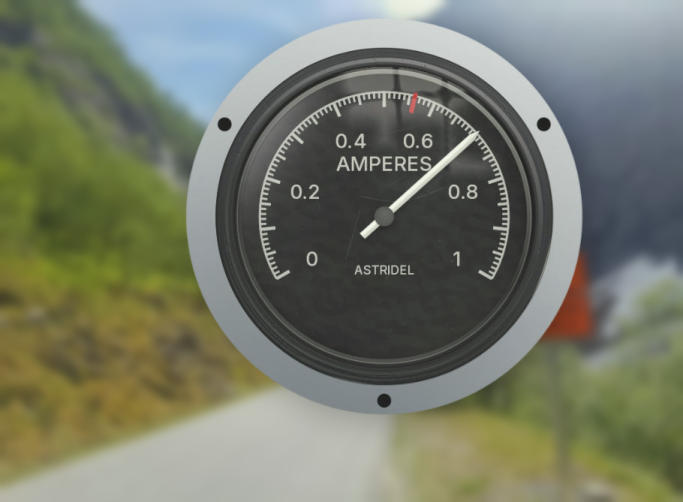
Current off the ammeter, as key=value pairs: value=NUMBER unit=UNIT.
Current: value=0.7 unit=A
